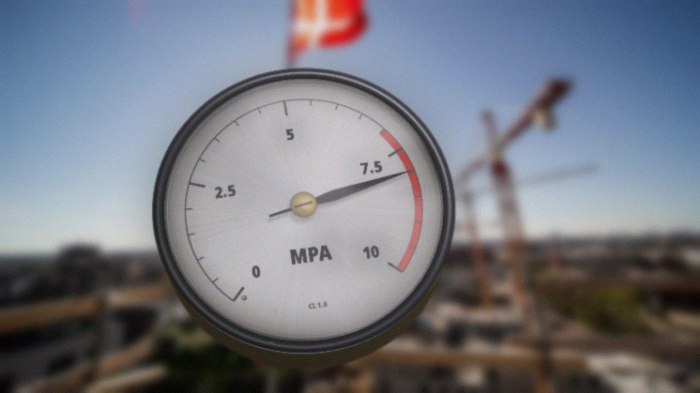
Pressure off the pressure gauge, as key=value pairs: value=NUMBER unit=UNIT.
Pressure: value=8 unit=MPa
